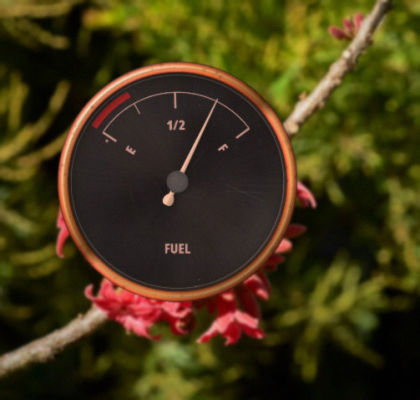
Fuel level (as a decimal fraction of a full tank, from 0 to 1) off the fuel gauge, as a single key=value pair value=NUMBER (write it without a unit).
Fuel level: value=0.75
